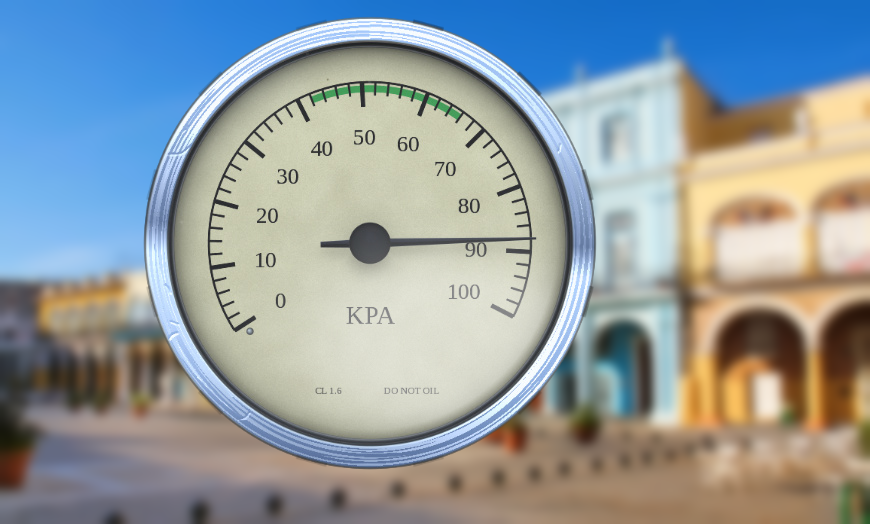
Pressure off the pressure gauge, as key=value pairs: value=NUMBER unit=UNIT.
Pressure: value=88 unit=kPa
